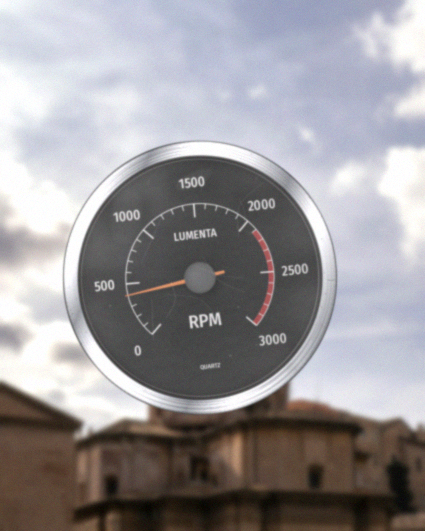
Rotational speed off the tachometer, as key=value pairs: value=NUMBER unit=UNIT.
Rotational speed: value=400 unit=rpm
